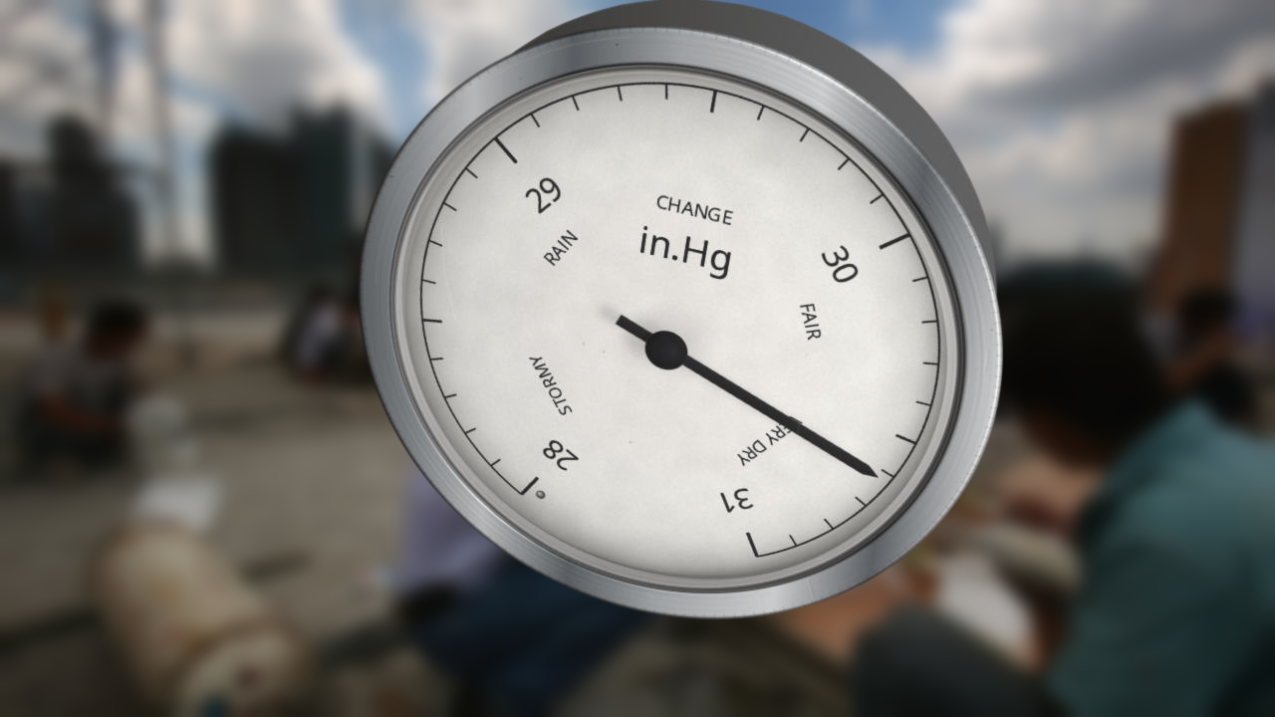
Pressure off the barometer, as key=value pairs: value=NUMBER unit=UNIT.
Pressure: value=30.6 unit=inHg
